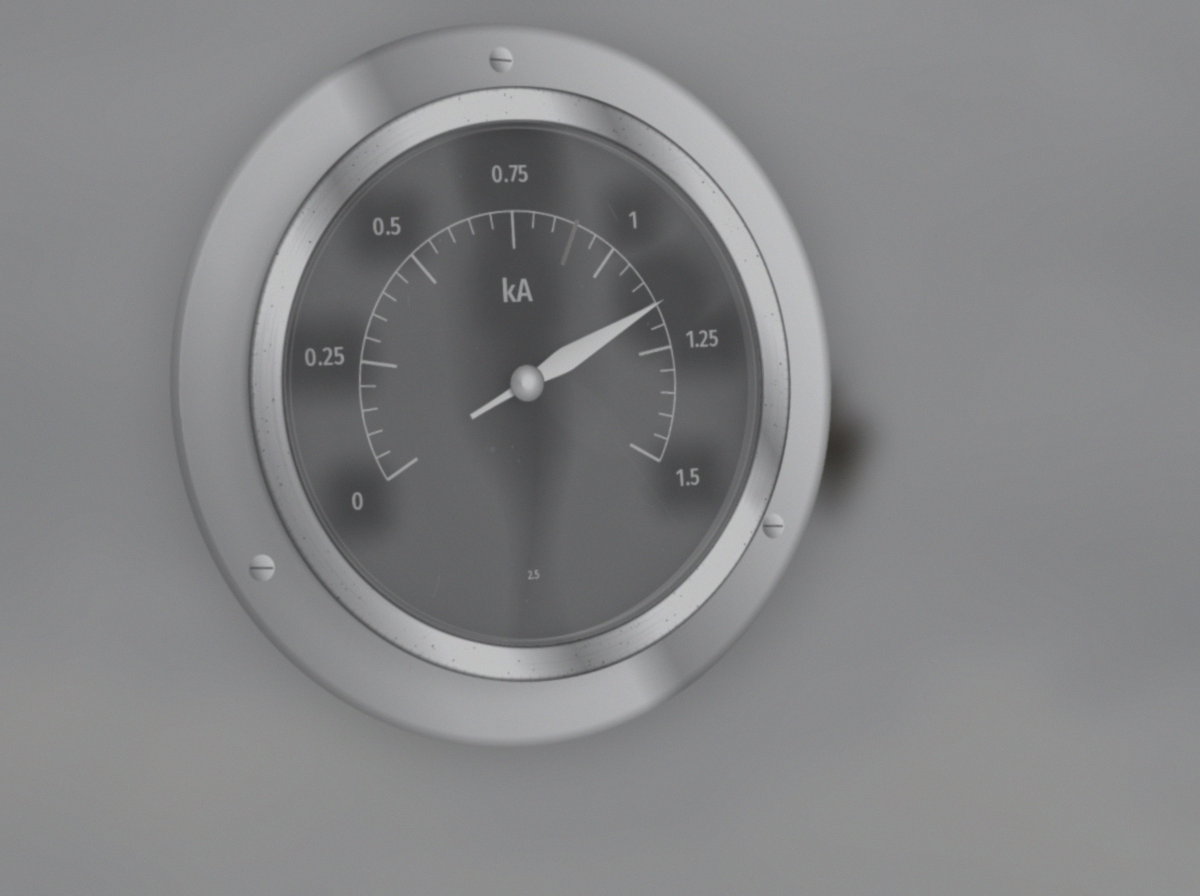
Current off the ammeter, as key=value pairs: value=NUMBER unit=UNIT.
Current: value=1.15 unit=kA
